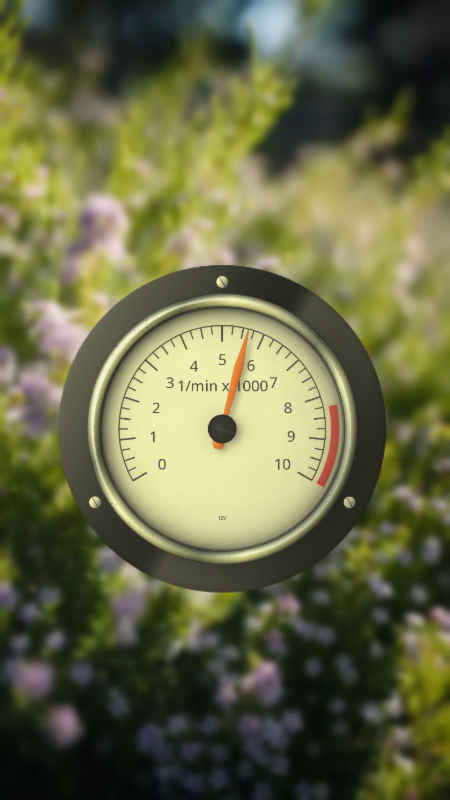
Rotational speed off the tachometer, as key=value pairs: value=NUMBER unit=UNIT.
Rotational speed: value=5625 unit=rpm
